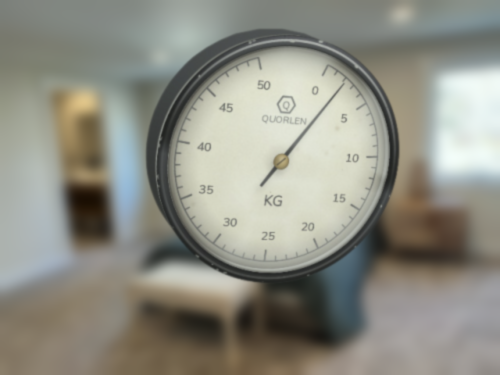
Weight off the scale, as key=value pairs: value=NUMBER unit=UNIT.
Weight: value=2 unit=kg
